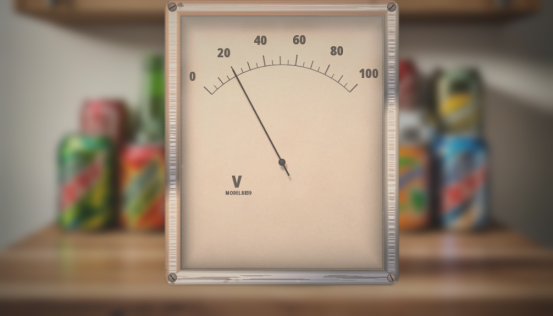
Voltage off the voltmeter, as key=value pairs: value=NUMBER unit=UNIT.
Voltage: value=20 unit=V
